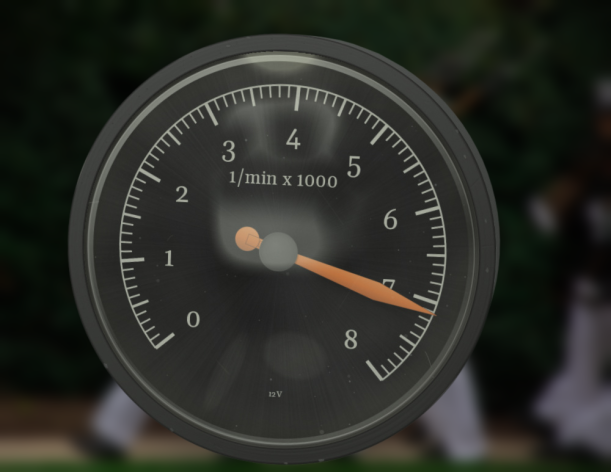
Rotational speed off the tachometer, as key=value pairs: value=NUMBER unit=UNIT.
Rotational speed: value=7100 unit=rpm
